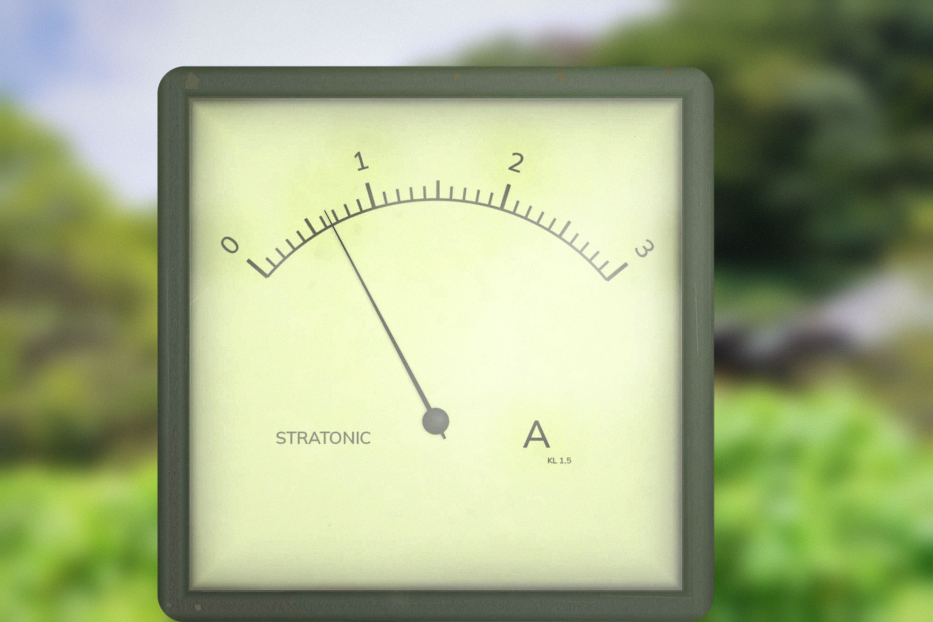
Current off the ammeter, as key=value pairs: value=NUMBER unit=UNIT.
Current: value=0.65 unit=A
